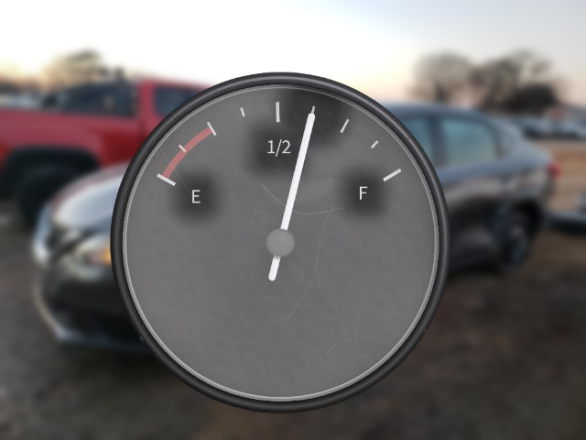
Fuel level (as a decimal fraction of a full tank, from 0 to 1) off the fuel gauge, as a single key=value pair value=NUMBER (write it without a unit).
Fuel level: value=0.625
